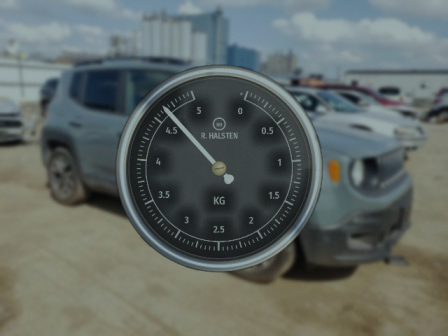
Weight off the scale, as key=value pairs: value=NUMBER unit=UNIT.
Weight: value=4.65 unit=kg
